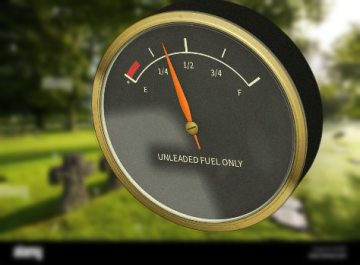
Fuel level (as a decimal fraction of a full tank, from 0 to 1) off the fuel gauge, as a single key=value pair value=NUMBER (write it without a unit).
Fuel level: value=0.375
